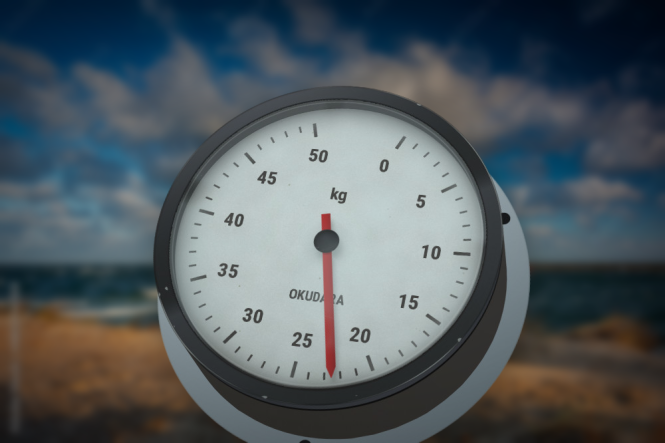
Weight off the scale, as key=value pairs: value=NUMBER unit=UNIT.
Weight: value=22.5 unit=kg
